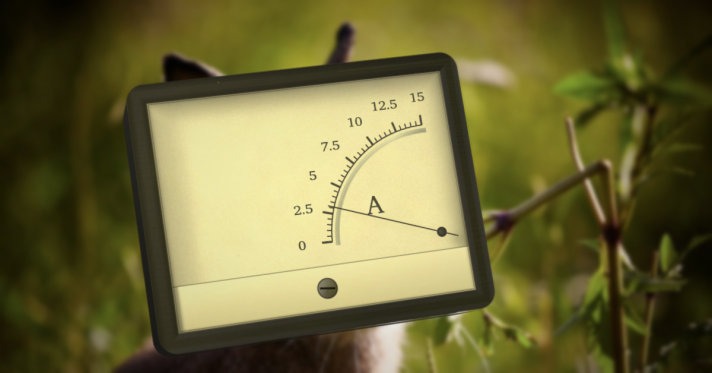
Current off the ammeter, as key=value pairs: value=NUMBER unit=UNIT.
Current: value=3 unit=A
